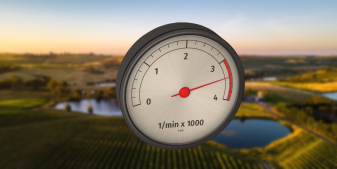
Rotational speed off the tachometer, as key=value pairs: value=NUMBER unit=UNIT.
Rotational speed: value=3400 unit=rpm
